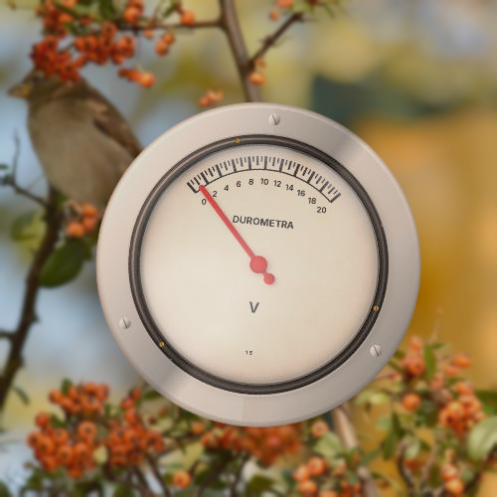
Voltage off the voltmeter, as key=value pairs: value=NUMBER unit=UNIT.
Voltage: value=1 unit=V
